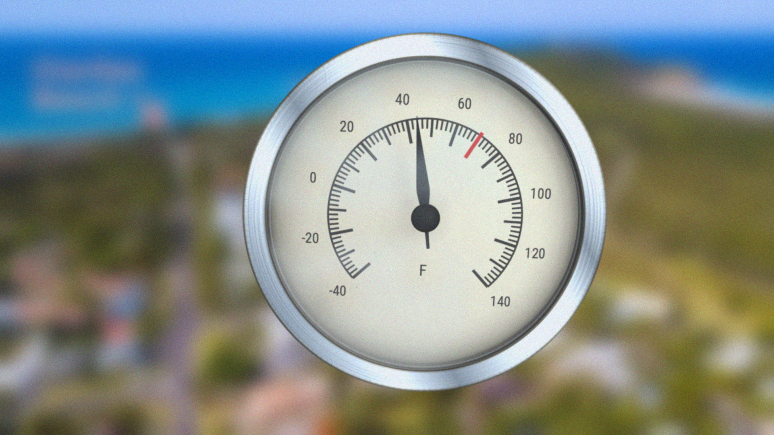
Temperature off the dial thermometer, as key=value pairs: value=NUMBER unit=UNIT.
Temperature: value=44 unit=°F
